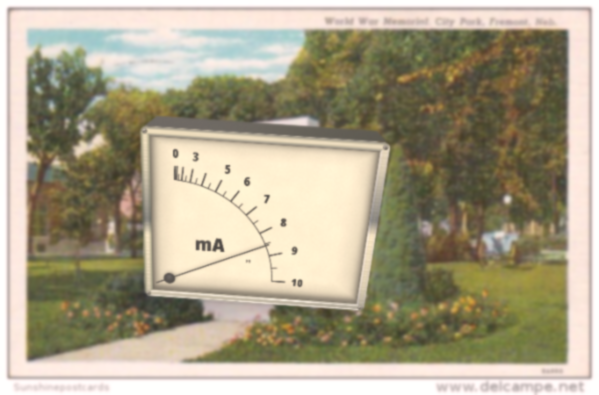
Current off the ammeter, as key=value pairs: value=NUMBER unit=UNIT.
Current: value=8.5 unit=mA
